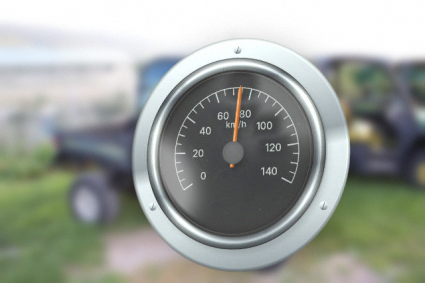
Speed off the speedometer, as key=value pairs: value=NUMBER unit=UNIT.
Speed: value=75 unit=km/h
